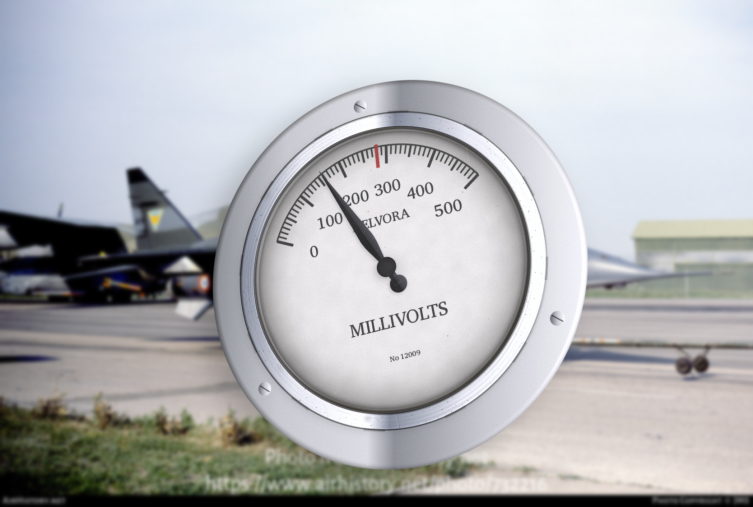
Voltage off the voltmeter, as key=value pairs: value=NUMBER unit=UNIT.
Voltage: value=160 unit=mV
